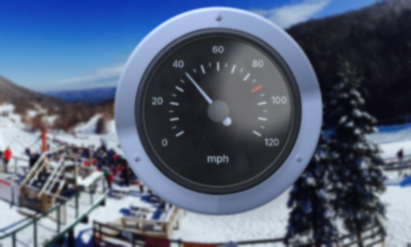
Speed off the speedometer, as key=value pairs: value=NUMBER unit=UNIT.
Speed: value=40 unit=mph
